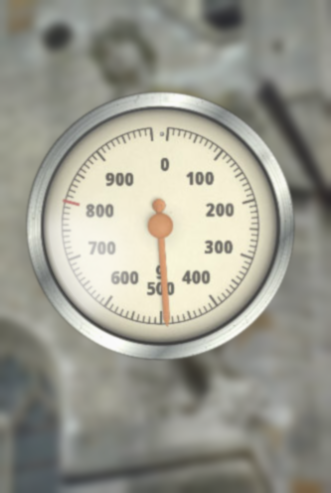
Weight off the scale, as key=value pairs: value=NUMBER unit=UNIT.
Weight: value=490 unit=g
